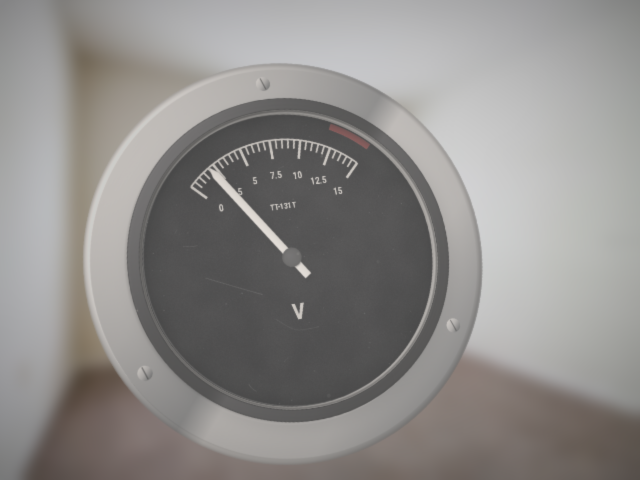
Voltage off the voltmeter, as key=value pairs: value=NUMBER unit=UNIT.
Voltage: value=2 unit=V
